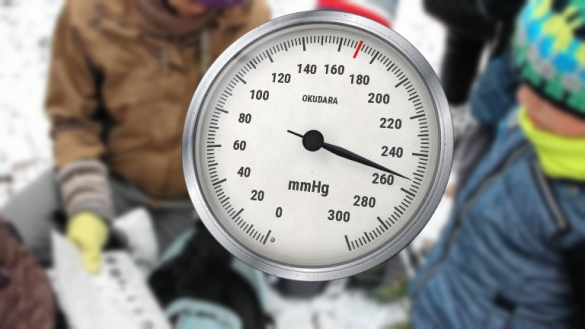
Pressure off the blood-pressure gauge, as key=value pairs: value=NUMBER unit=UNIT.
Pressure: value=254 unit=mmHg
